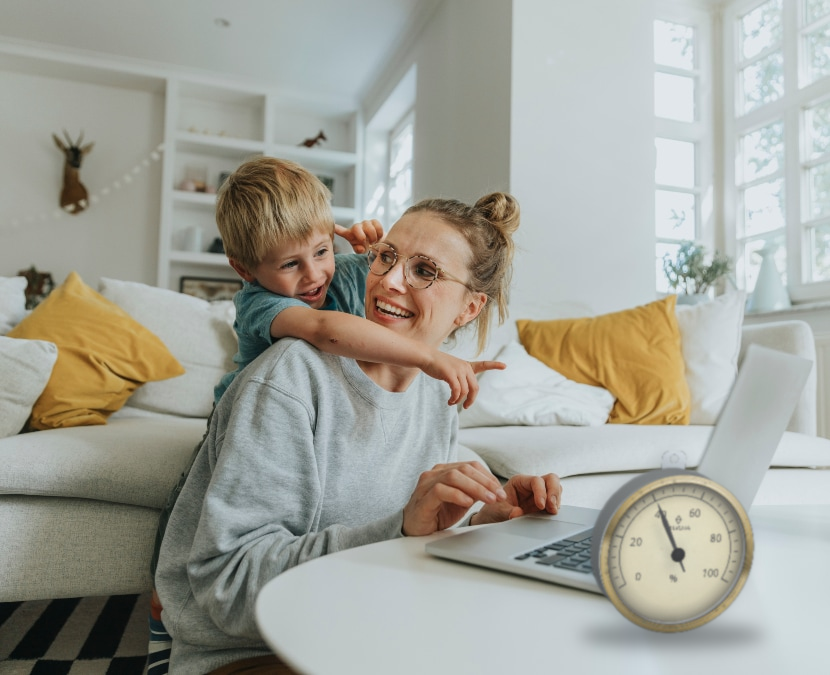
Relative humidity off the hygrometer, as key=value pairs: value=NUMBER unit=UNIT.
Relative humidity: value=40 unit=%
